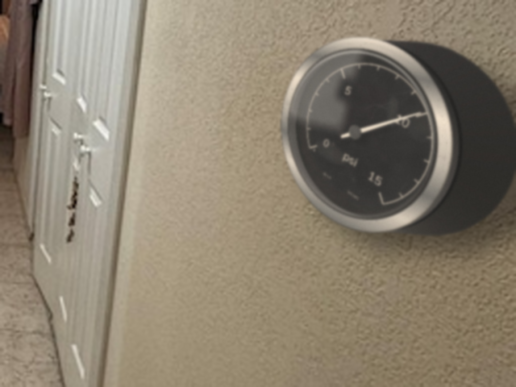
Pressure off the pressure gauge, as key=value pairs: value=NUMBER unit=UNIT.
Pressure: value=10 unit=psi
